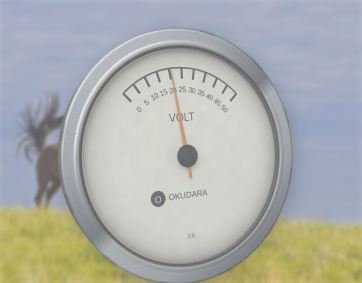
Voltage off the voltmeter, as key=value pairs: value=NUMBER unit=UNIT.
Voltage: value=20 unit=V
